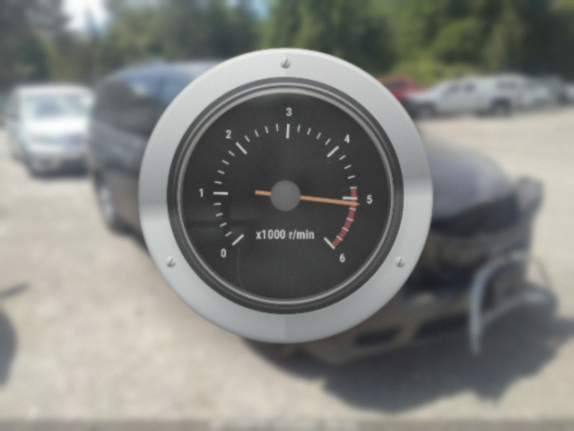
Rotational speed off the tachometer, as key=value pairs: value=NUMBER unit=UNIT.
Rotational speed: value=5100 unit=rpm
